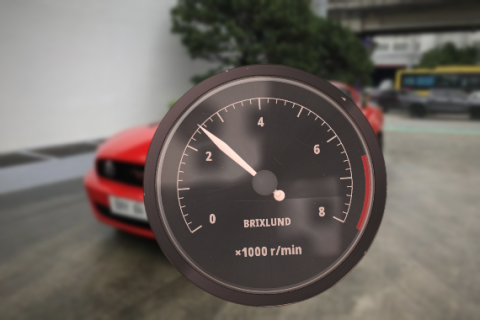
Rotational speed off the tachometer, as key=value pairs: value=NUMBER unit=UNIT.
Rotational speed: value=2500 unit=rpm
